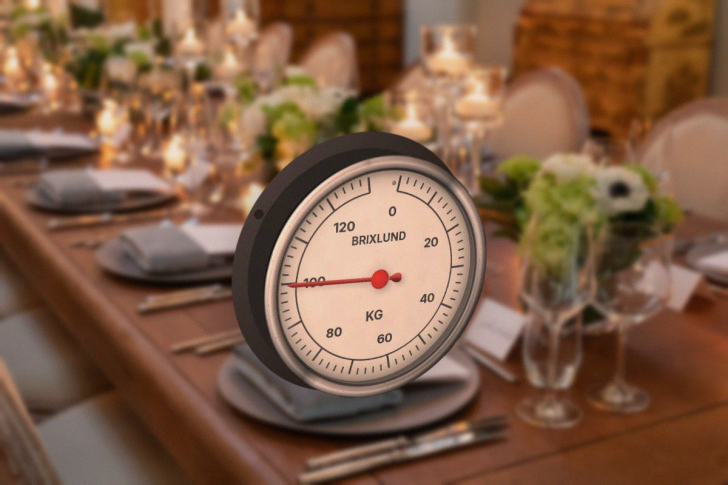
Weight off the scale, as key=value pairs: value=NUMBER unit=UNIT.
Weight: value=100 unit=kg
